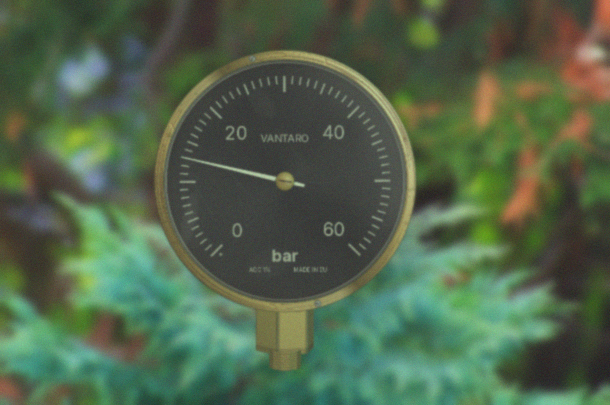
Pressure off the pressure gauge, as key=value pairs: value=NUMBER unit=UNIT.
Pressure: value=13 unit=bar
